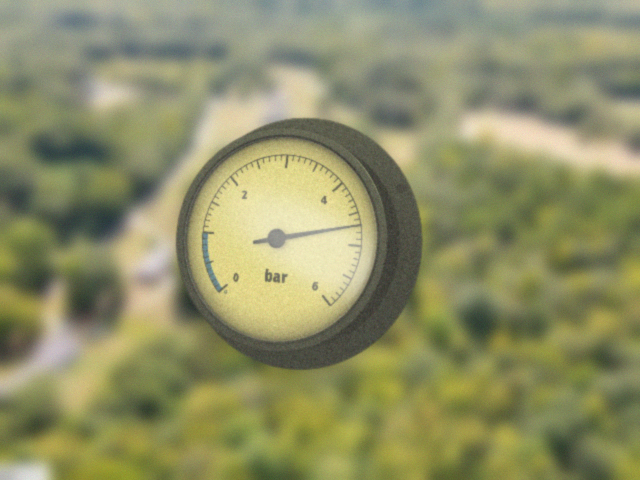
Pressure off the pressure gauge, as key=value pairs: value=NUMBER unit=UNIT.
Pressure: value=4.7 unit=bar
